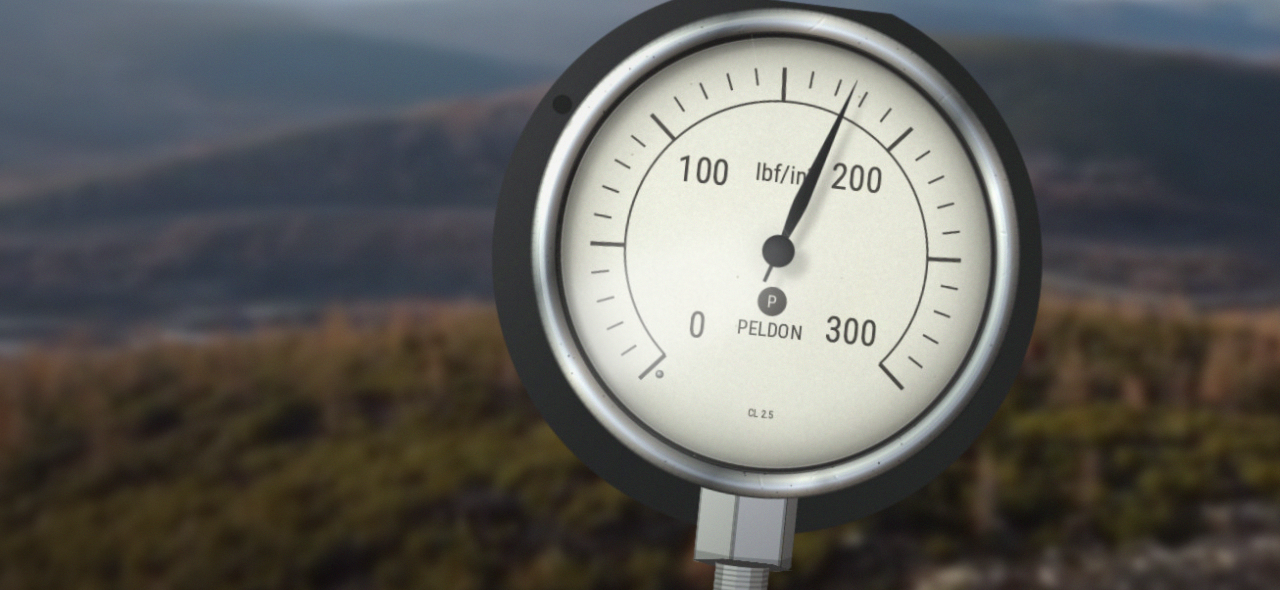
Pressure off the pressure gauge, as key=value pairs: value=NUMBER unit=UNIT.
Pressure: value=175 unit=psi
